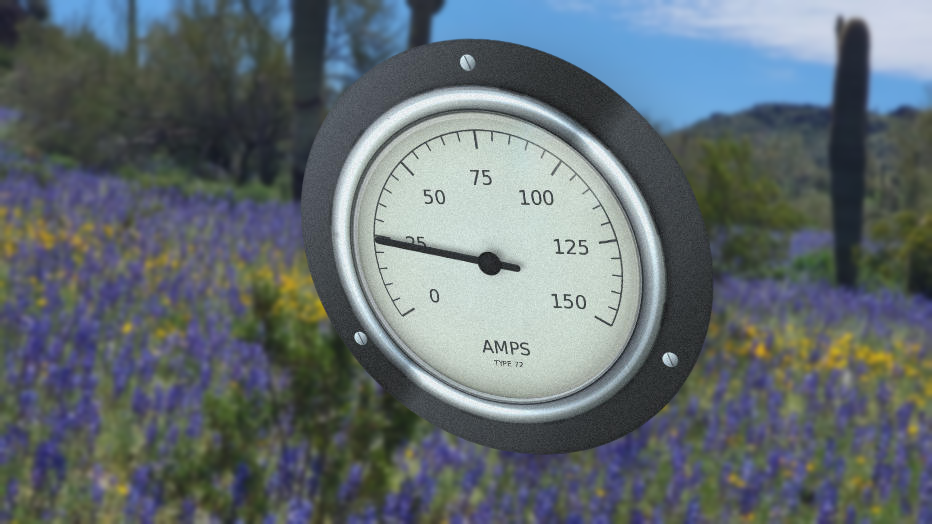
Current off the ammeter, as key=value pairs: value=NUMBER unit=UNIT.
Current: value=25 unit=A
